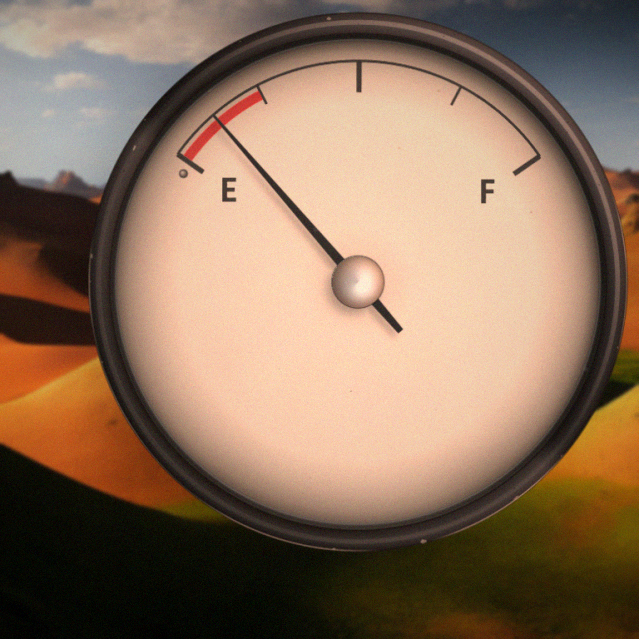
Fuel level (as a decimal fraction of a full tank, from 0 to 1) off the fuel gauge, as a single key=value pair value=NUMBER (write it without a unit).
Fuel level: value=0.125
